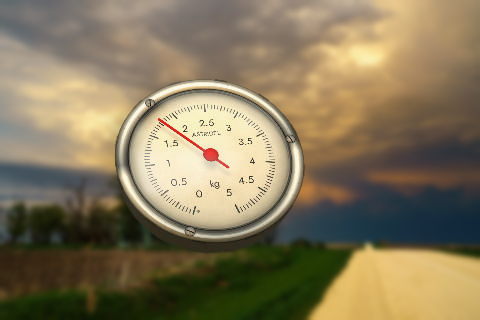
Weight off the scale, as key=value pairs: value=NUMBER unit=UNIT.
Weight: value=1.75 unit=kg
